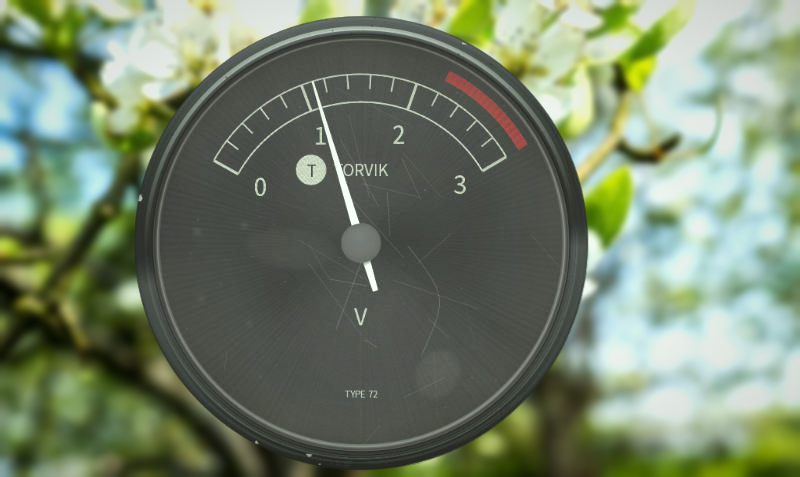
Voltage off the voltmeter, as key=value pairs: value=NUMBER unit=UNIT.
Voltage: value=1.1 unit=V
